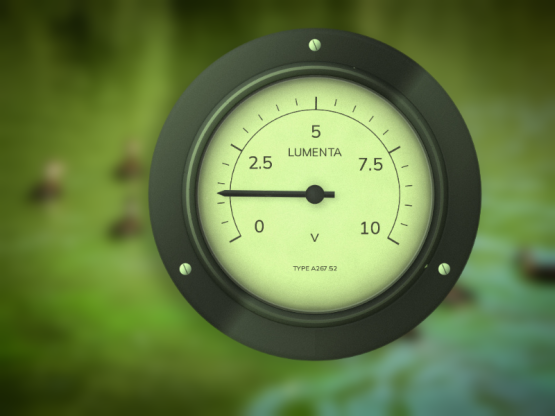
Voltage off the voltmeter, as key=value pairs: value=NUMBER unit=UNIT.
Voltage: value=1.25 unit=V
